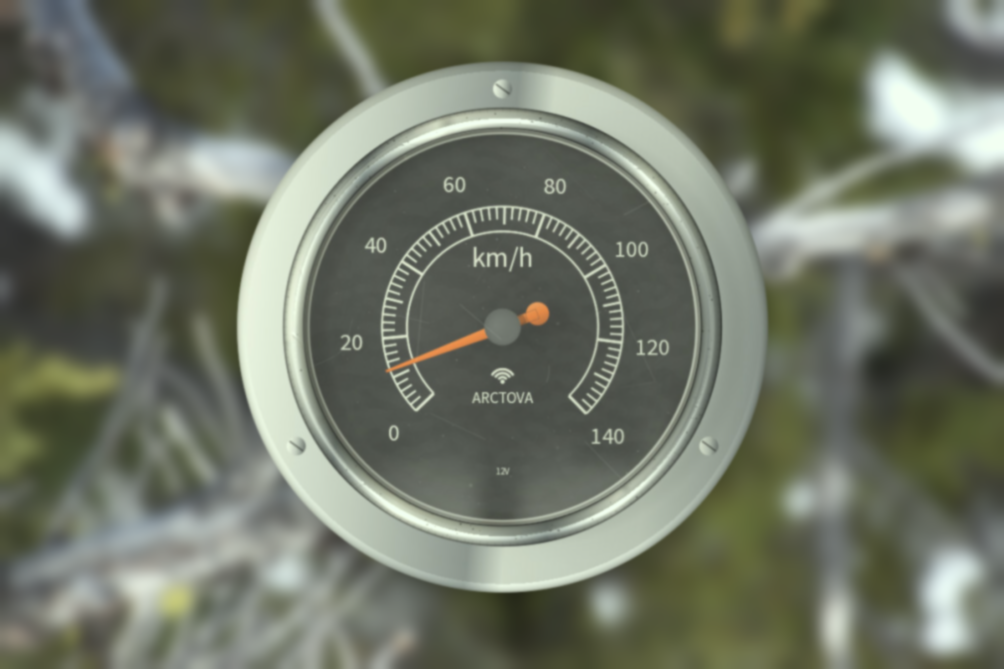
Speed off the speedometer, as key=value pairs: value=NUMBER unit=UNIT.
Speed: value=12 unit=km/h
